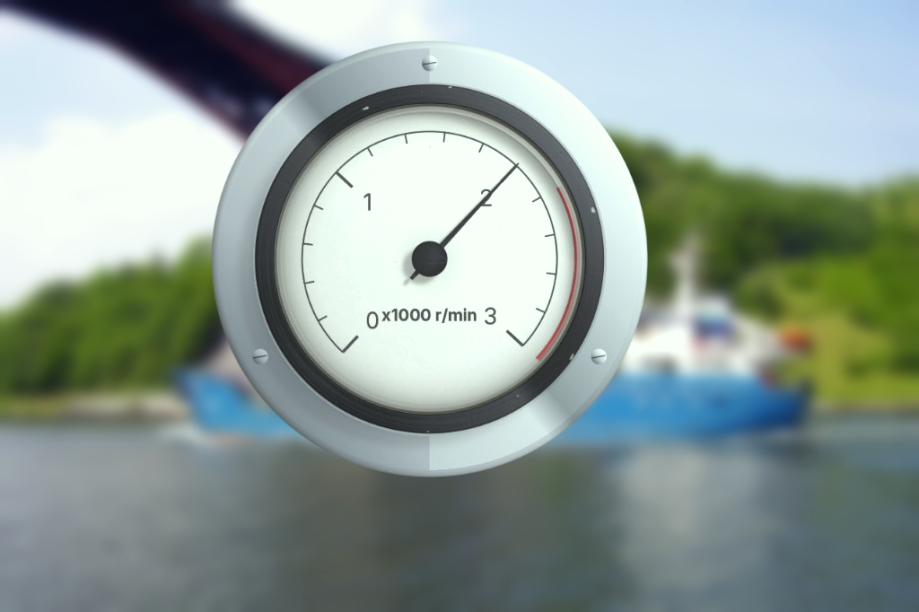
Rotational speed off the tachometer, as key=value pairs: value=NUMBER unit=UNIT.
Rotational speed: value=2000 unit=rpm
